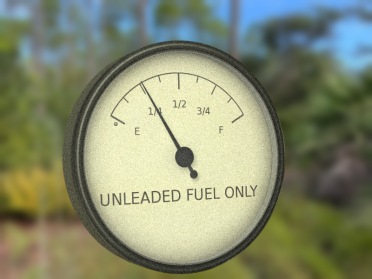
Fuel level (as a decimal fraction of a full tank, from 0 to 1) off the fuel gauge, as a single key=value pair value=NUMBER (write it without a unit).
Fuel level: value=0.25
